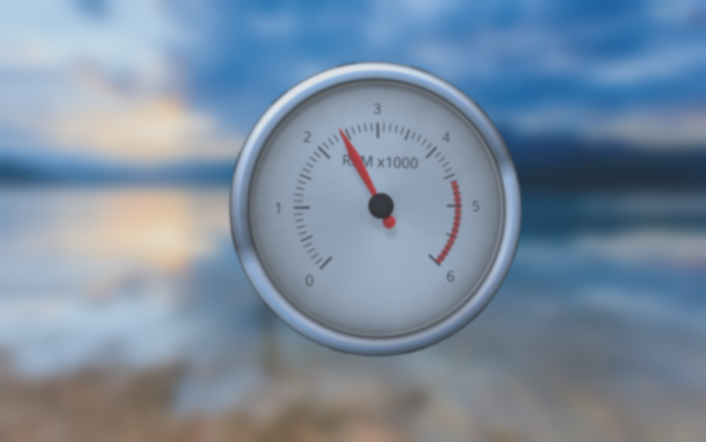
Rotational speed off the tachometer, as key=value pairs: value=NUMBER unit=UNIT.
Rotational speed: value=2400 unit=rpm
